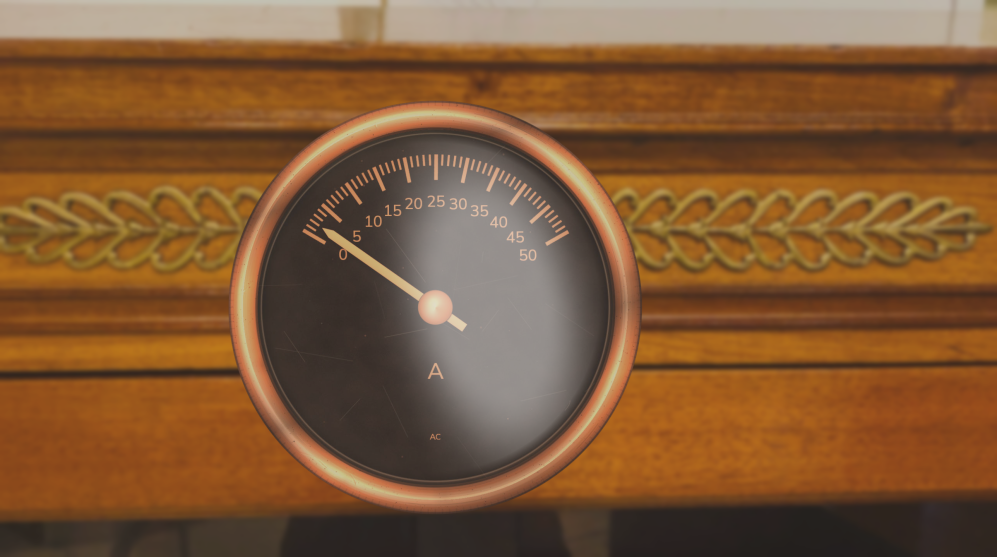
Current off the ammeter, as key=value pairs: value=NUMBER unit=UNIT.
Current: value=2 unit=A
